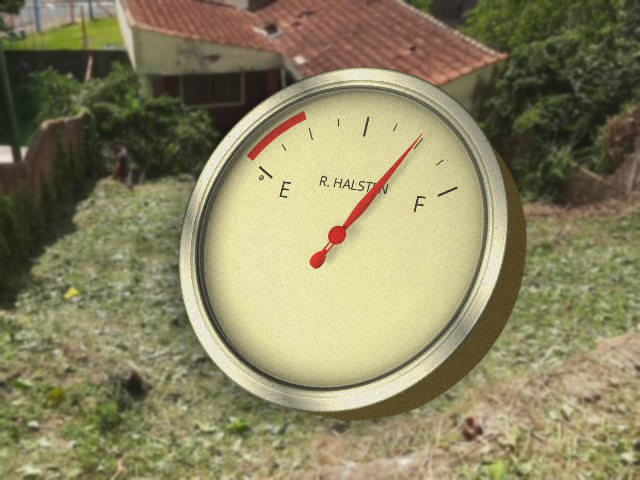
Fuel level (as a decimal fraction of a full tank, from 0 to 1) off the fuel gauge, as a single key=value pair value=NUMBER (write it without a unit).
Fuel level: value=0.75
